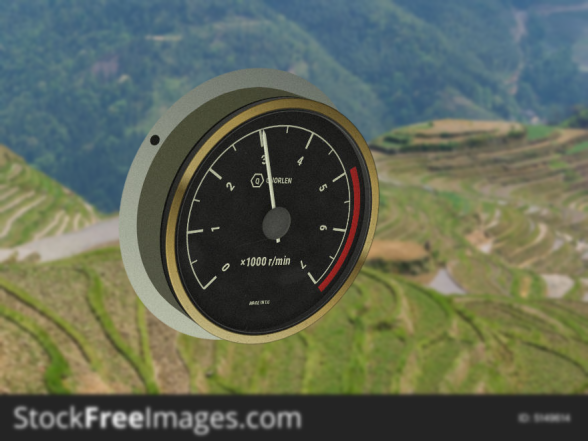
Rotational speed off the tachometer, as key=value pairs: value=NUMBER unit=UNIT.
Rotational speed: value=3000 unit=rpm
